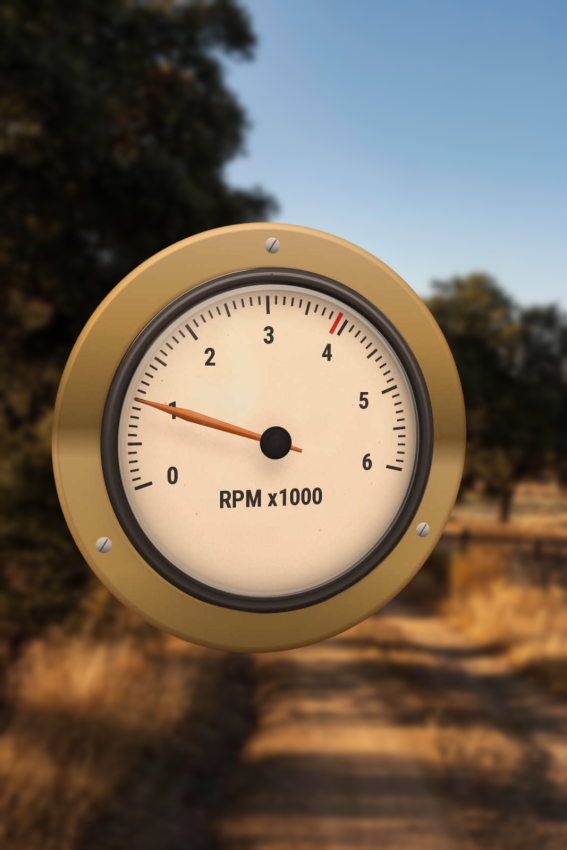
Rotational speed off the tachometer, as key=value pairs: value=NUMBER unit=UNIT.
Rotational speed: value=1000 unit=rpm
